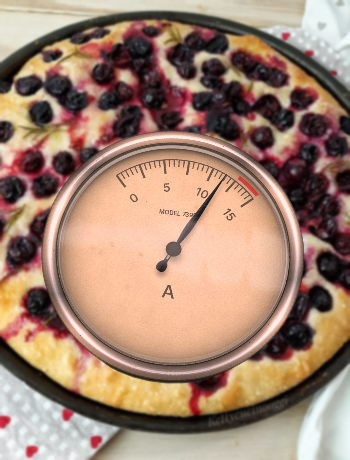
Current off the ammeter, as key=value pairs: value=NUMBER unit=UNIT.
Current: value=11.5 unit=A
